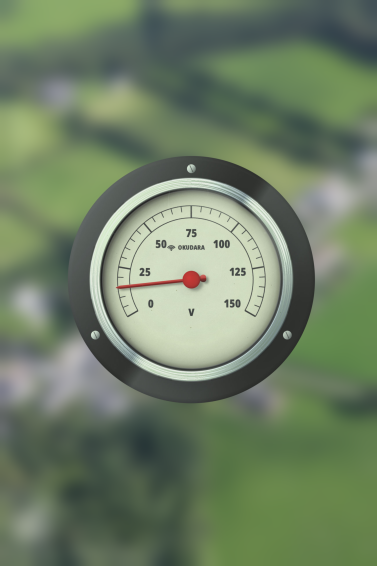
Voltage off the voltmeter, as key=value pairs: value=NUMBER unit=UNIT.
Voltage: value=15 unit=V
